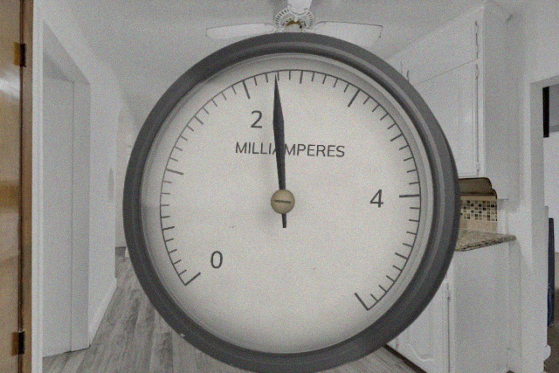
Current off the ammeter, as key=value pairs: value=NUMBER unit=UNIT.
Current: value=2.3 unit=mA
